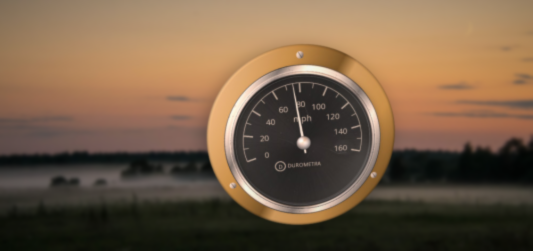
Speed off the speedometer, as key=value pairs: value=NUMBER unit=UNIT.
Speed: value=75 unit=mph
